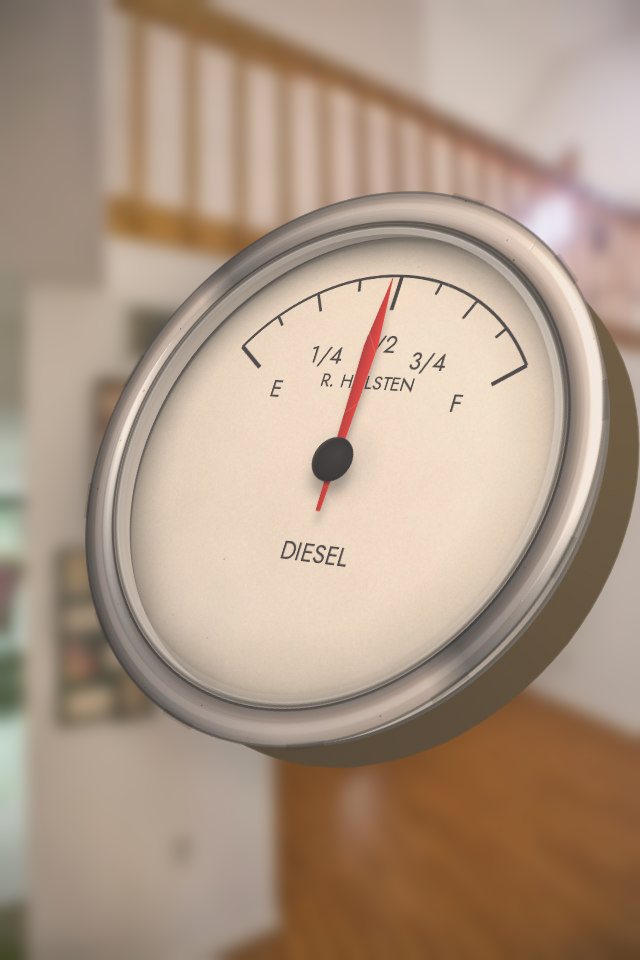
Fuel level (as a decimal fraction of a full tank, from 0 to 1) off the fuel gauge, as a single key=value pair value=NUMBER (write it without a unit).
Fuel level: value=0.5
